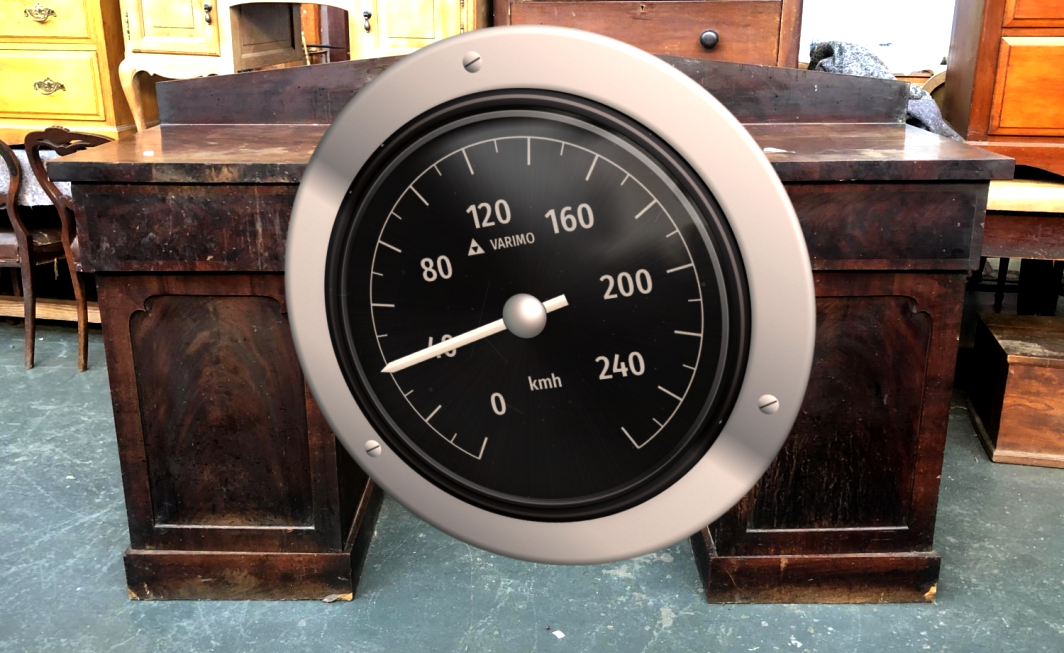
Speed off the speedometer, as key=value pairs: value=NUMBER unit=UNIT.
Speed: value=40 unit=km/h
